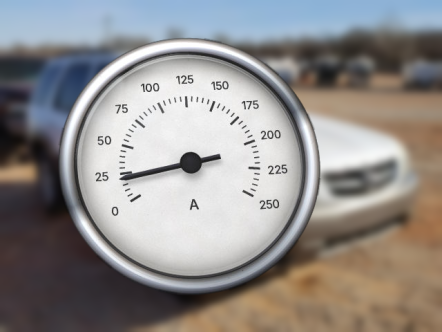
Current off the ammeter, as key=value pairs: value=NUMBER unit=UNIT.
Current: value=20 unit=A
